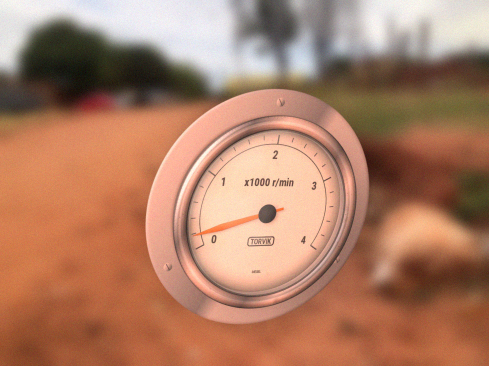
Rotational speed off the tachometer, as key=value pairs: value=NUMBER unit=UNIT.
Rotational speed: value=200 unit=rpm
